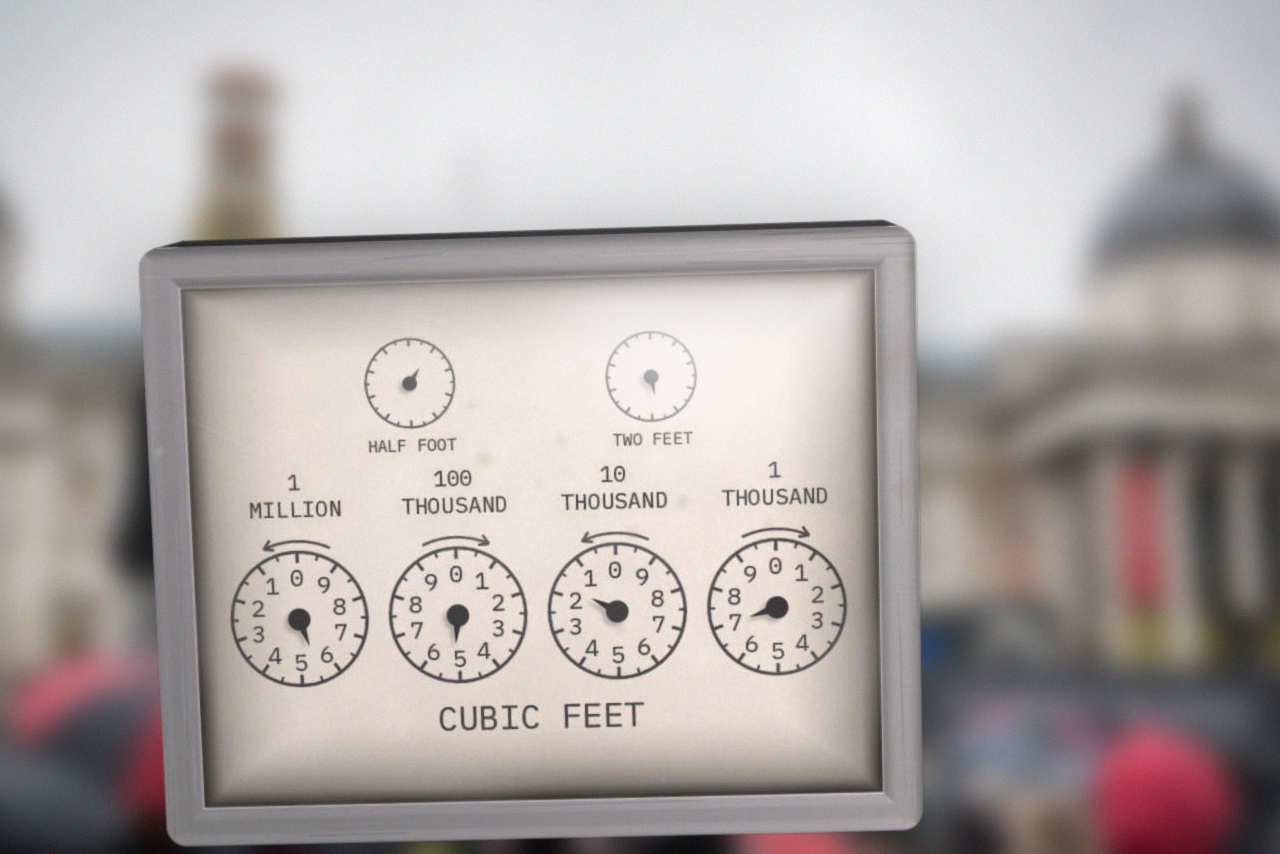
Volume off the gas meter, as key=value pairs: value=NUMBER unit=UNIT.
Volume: value=551700 unit=ft³
